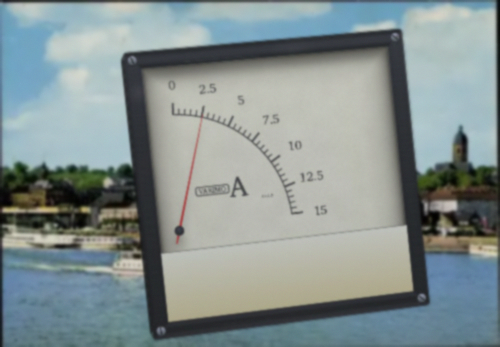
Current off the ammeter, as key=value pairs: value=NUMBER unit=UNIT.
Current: value=2.5 unit=A
